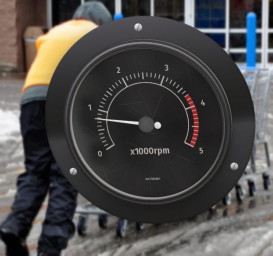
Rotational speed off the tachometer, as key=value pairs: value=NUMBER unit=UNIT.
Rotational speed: value=800 unit=rpm
